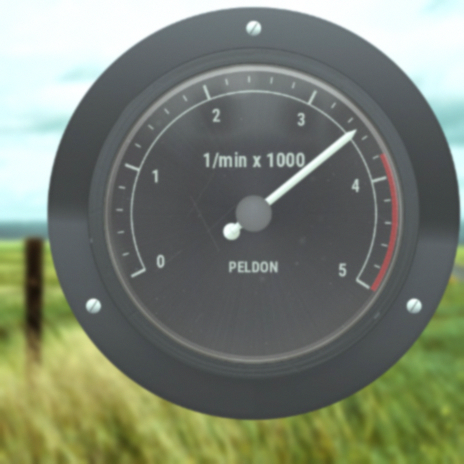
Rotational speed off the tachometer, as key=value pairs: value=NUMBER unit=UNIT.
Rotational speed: value=3500 unit=rpm
